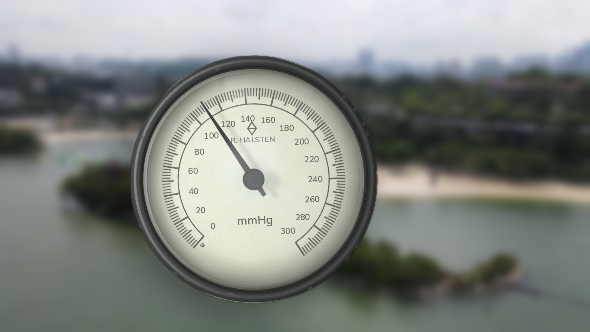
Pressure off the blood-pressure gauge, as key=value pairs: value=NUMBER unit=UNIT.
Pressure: value=110 unit=mmHg
